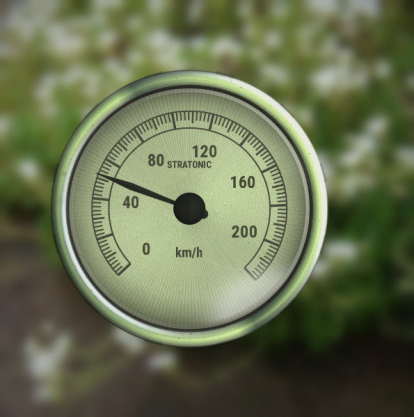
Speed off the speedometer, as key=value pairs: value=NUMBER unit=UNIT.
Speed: value=52 unit=km/h
